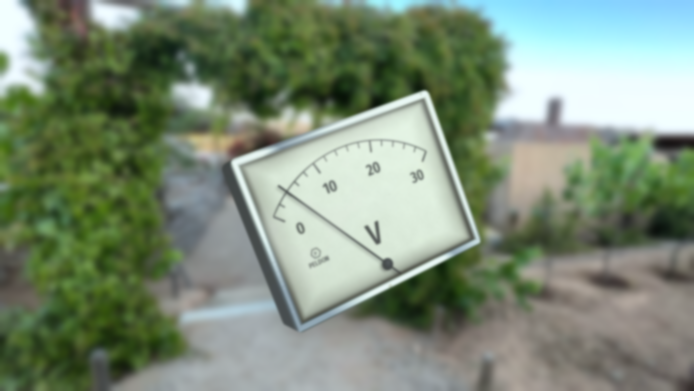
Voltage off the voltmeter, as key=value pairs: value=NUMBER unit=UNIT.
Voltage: value=4 unit=V
